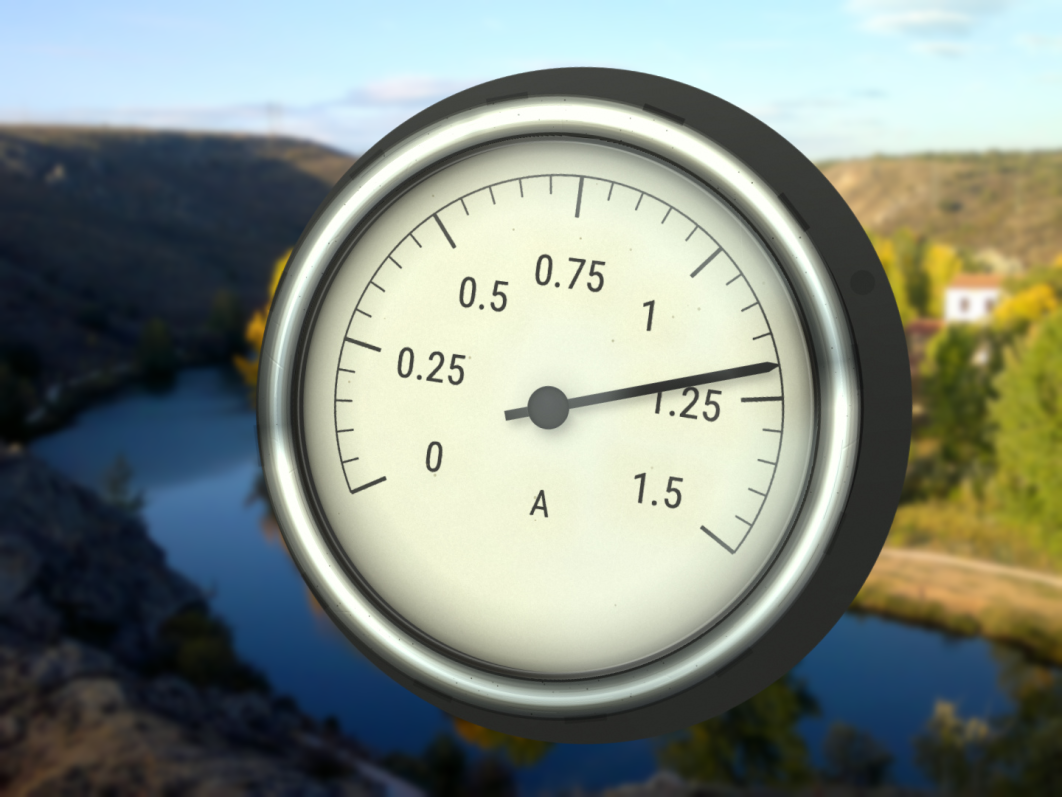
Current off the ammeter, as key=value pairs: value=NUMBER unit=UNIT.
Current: value=1.2 unit=A
